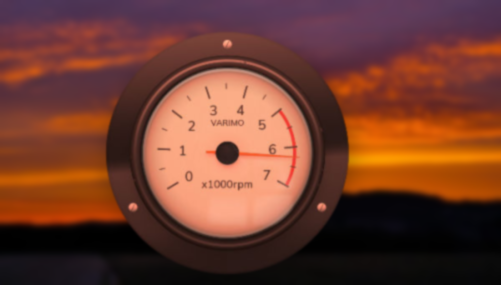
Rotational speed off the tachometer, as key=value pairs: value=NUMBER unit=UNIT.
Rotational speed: value=6250 unit=rpm
